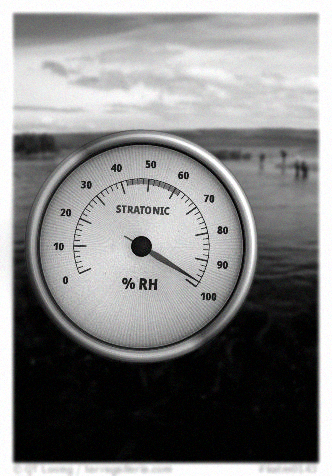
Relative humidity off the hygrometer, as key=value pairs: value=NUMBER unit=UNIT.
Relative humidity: value=98 unit=%
